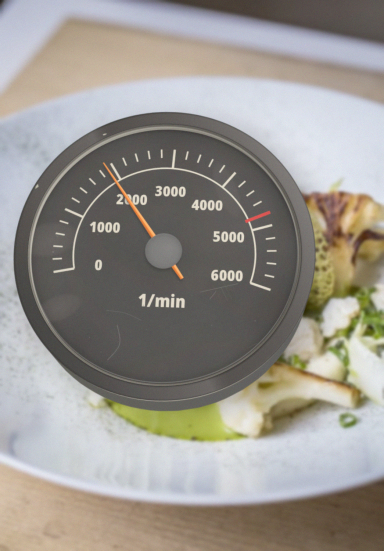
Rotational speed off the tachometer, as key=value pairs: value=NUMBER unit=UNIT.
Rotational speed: value=1900 unit=rpm
